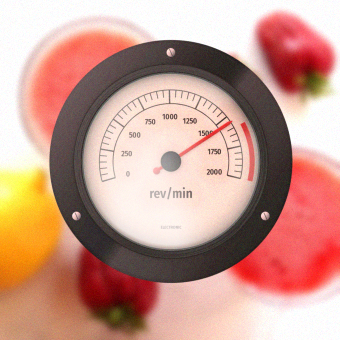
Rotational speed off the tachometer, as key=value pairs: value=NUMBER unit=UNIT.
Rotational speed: value=1550 unit=rpm
